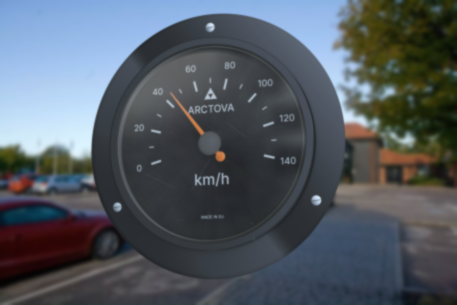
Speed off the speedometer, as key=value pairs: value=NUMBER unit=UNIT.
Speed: value=45 unit=km/h
